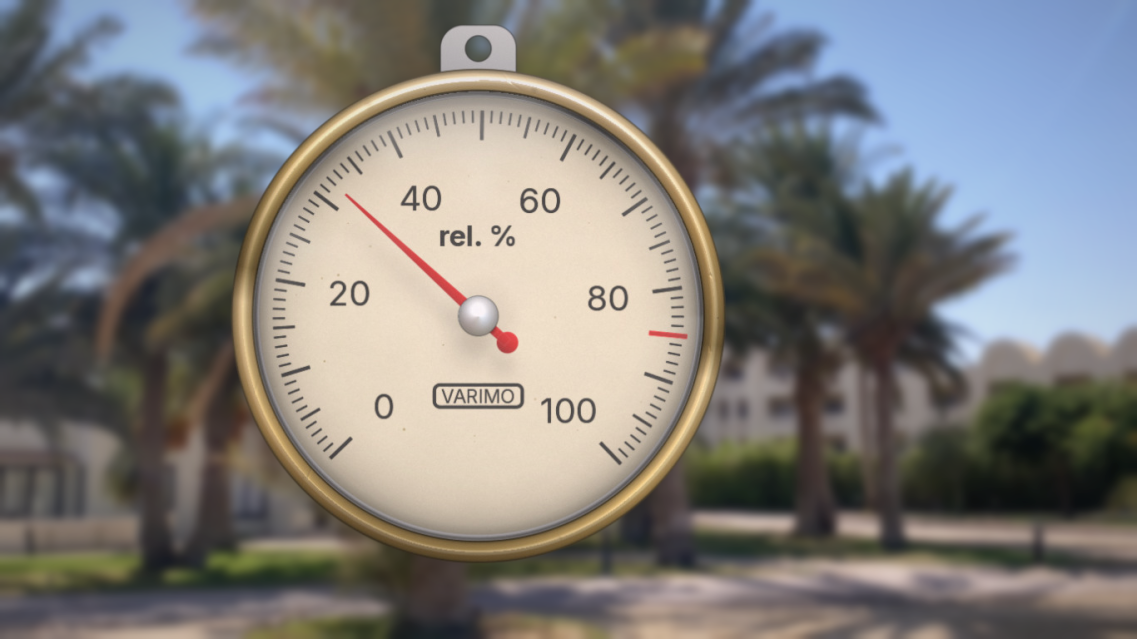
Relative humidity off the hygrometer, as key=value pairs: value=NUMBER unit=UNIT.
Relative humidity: value=32 unit=%
